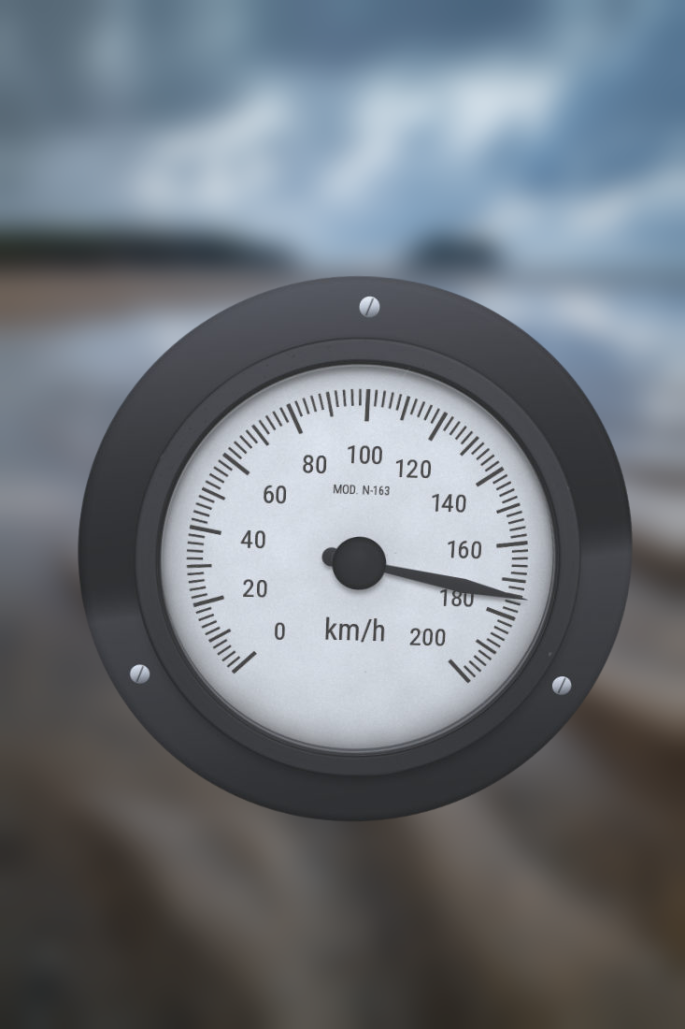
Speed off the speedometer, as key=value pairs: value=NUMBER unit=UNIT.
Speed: value=174 unit=km/h
